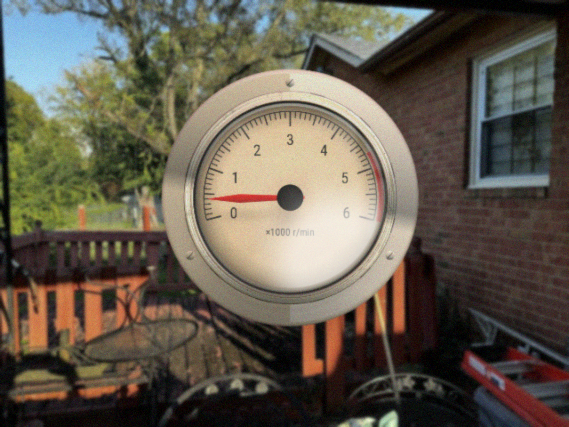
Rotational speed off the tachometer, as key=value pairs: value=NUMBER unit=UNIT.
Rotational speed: value=400 unit=rpm
